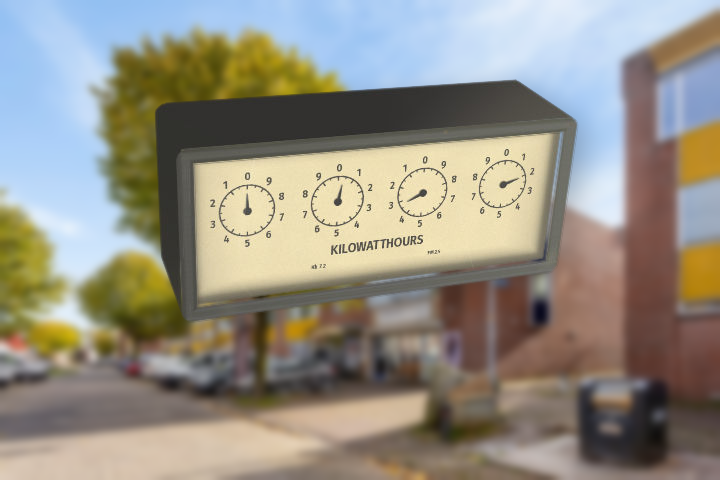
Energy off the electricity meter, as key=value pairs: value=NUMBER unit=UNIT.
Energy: value=32 unit=kWh
